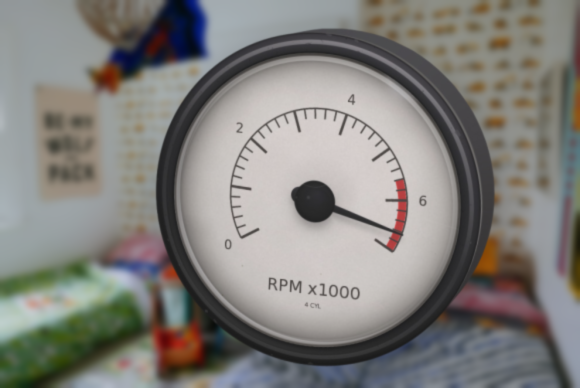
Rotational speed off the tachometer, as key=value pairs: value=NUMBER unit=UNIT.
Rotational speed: value=6600 unit=rpm
